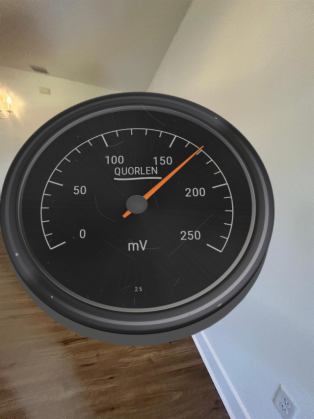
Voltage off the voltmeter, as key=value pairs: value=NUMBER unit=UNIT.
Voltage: value=170 unit=mV
